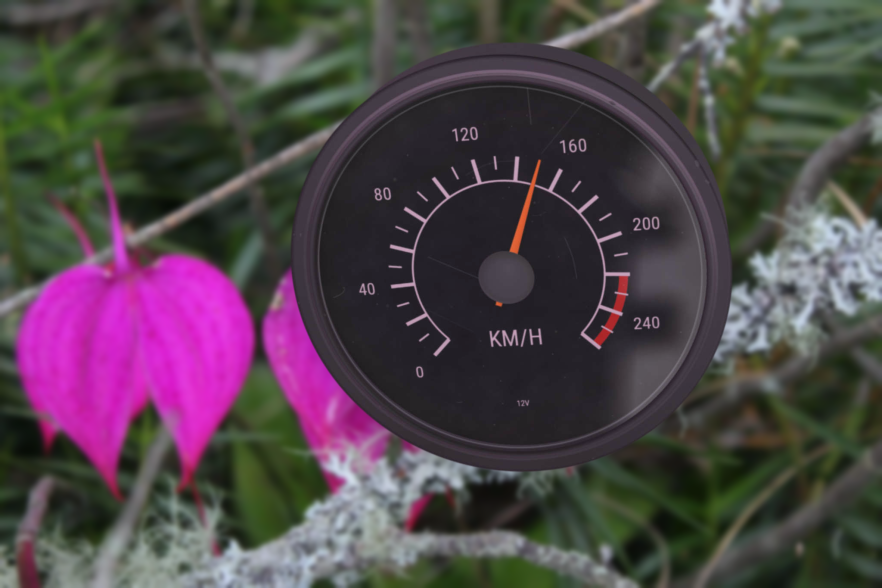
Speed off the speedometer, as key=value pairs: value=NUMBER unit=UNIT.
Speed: value=150 unit=km/h
